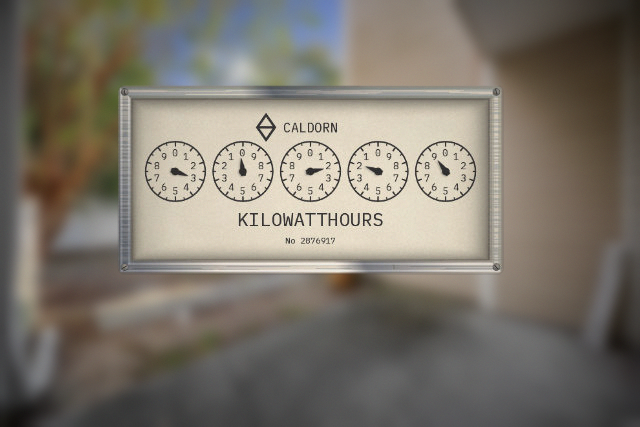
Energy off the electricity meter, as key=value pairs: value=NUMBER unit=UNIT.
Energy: value=30219 unit=kWh
